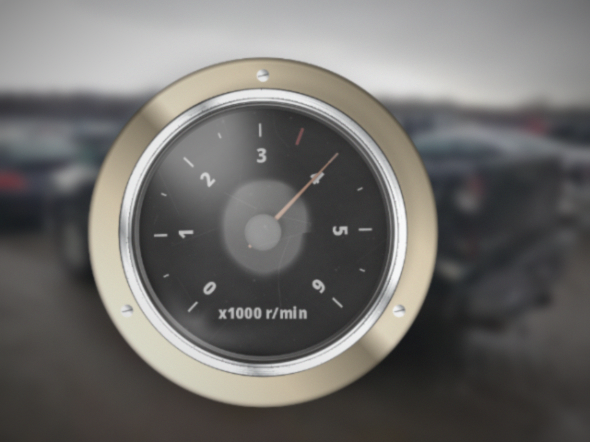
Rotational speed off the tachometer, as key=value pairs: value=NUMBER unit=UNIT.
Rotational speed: value=4000 unit=rpm
